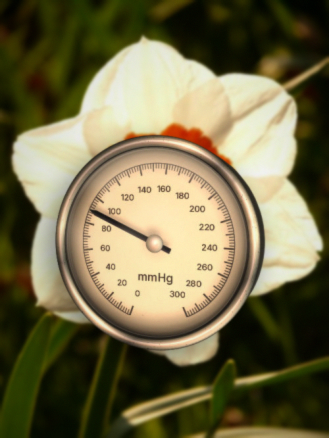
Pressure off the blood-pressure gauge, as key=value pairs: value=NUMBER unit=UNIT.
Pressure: value=90 unit=mmHg
